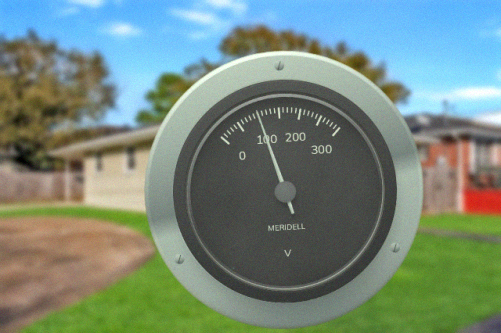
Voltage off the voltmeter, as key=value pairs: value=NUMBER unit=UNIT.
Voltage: value=100 unit=V
